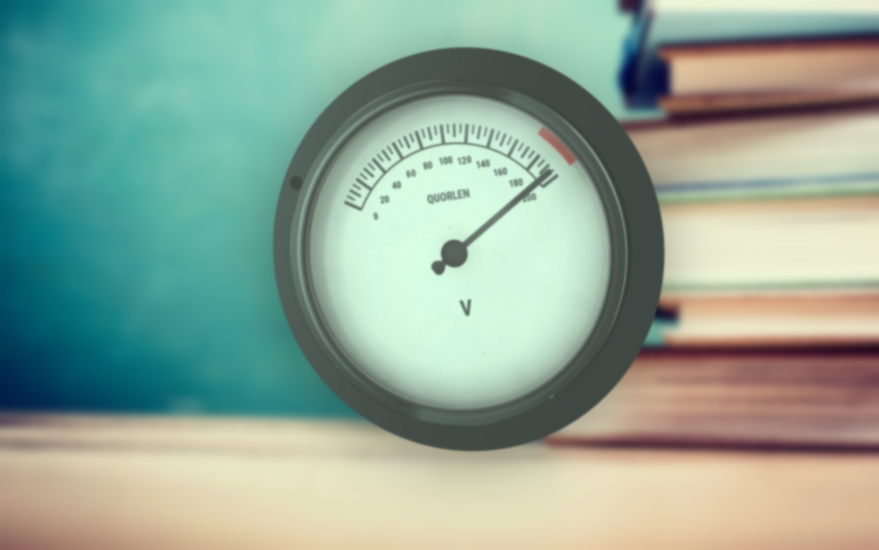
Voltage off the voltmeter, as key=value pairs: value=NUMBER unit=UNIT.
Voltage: value=195 unit=V
